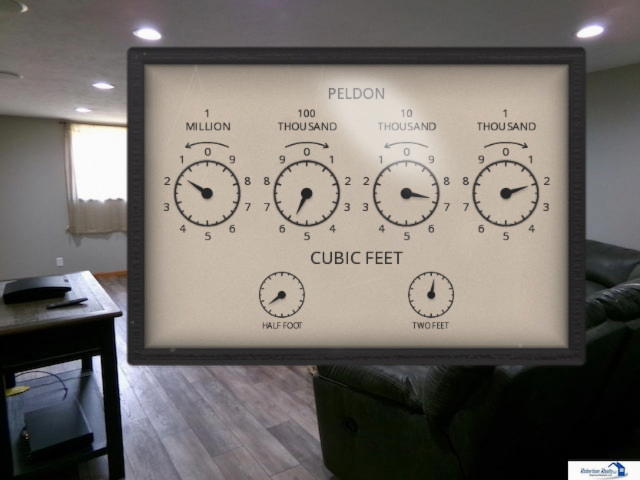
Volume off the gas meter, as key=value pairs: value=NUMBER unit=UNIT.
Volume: value=157200 unit=ft³
